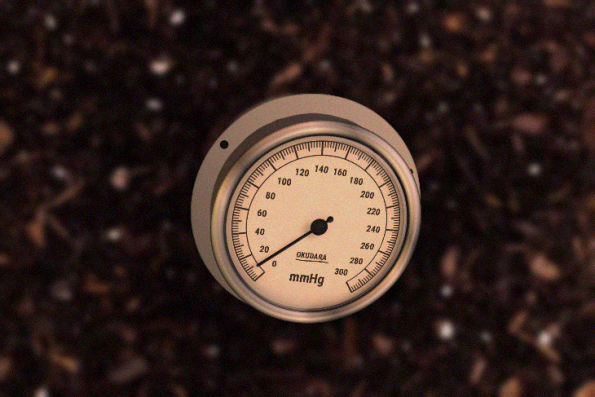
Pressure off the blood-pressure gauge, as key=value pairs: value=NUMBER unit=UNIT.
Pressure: value=10 unit=mmHg
